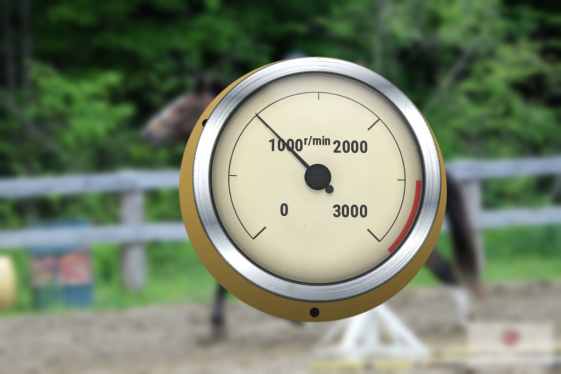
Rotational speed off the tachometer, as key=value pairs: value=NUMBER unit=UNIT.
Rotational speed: value=1000 unit=rpm
